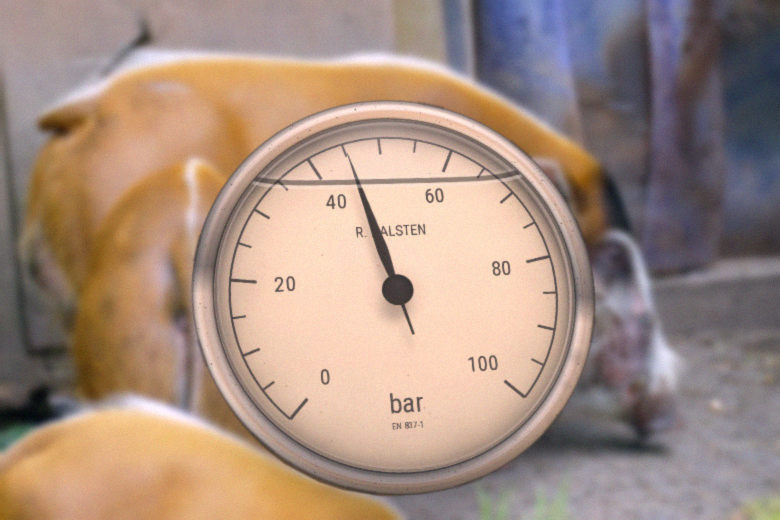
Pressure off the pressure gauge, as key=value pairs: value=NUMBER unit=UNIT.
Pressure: value=45 unit=bar
